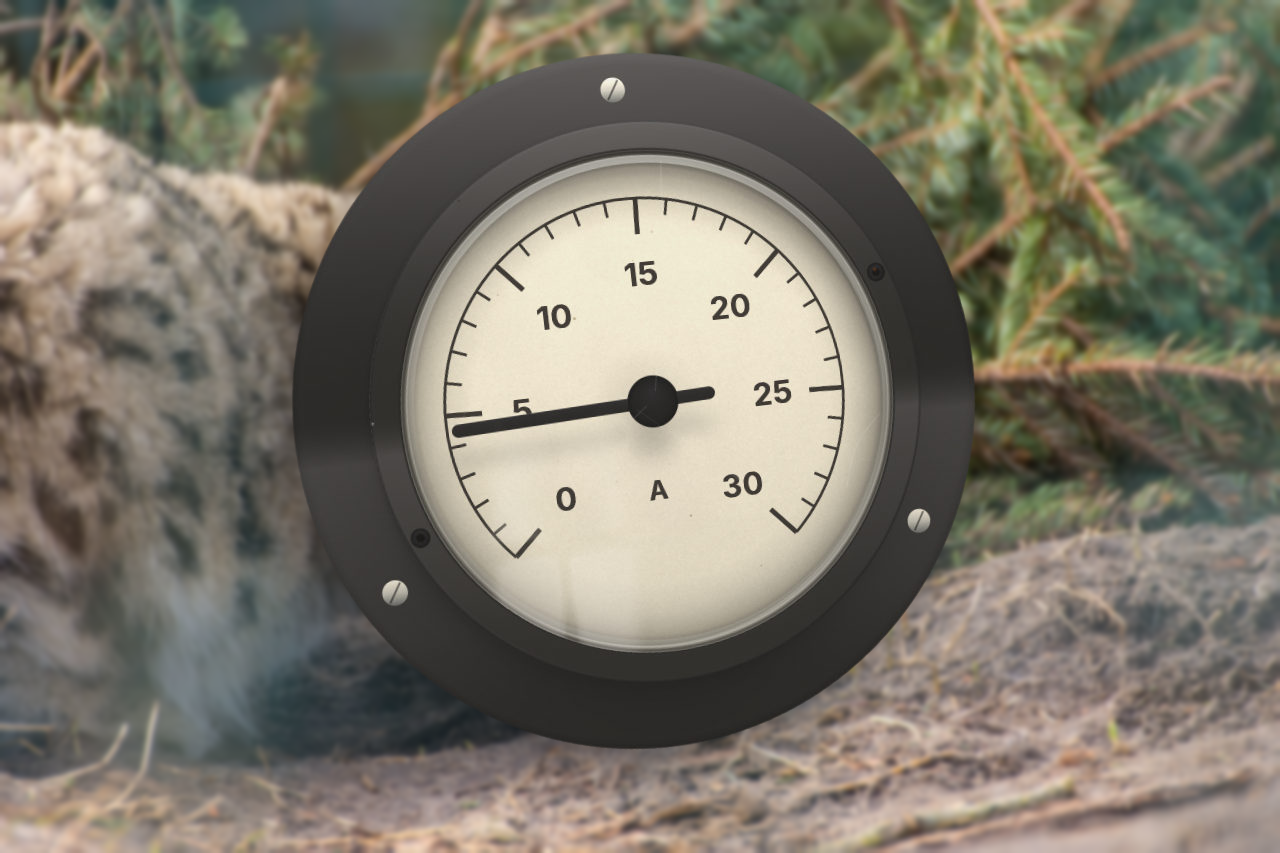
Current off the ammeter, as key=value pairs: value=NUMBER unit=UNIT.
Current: value=4.5 unit=A
